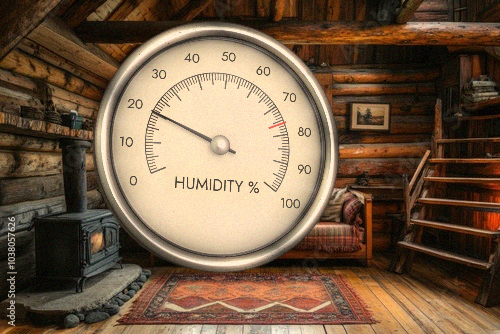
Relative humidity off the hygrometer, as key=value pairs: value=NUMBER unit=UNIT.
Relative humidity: value=20 unit=%
